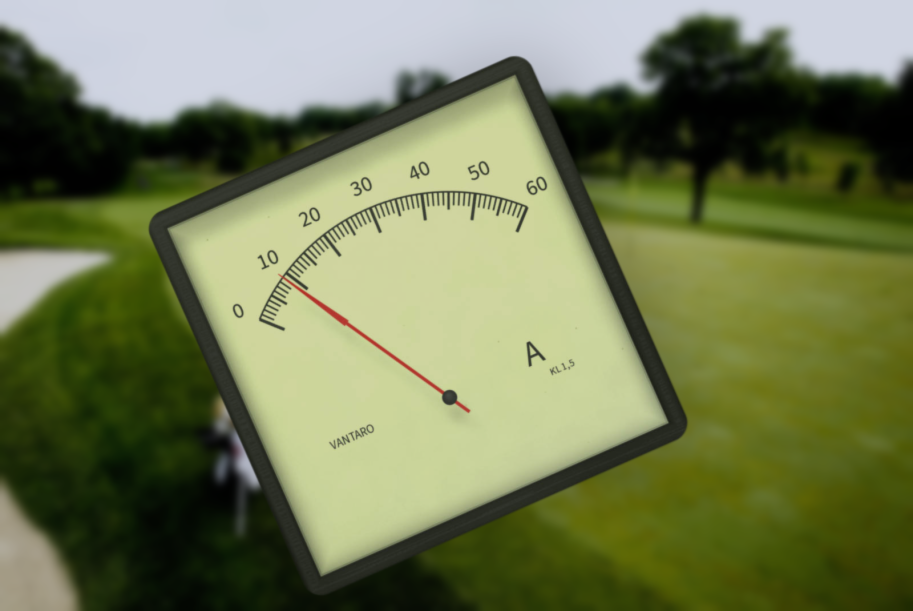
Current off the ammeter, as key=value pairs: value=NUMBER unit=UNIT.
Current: value=9 unit=A
